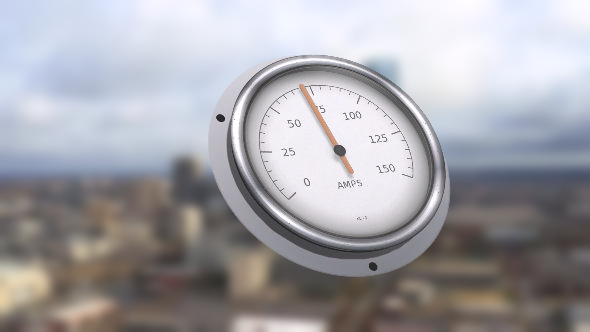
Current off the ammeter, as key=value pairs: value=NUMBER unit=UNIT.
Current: value=70 unit=A
